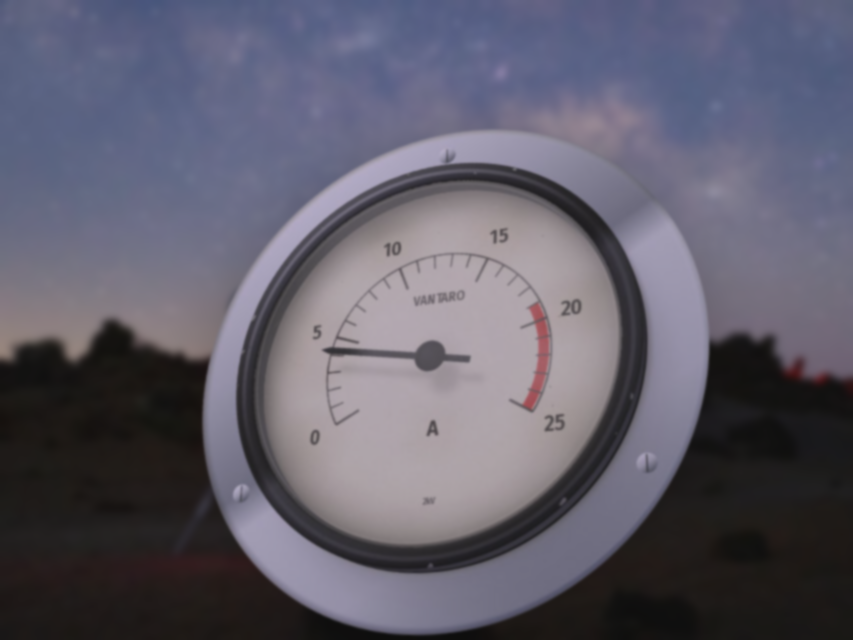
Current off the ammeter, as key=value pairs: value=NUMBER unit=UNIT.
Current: value=4 unit=A
